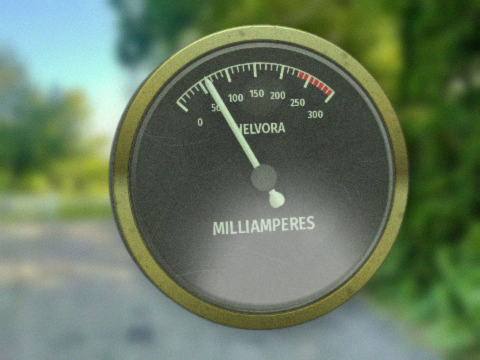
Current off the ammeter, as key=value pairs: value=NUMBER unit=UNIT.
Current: value=60 unit=mA
